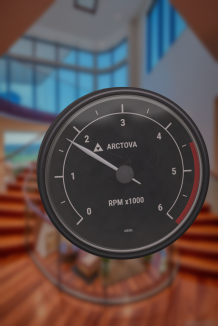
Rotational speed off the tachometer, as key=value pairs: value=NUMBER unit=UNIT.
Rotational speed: value=1750 unit=rpm
